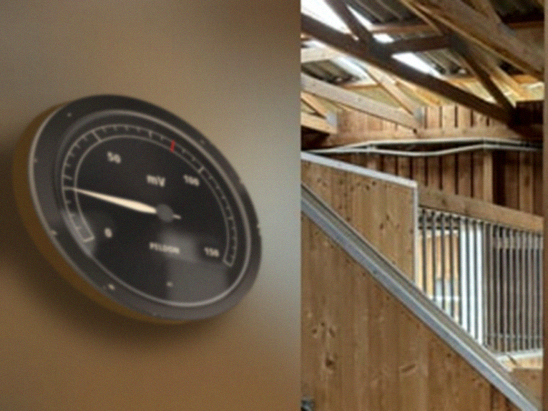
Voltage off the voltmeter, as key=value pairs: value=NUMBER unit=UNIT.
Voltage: value=20 unit=mV
